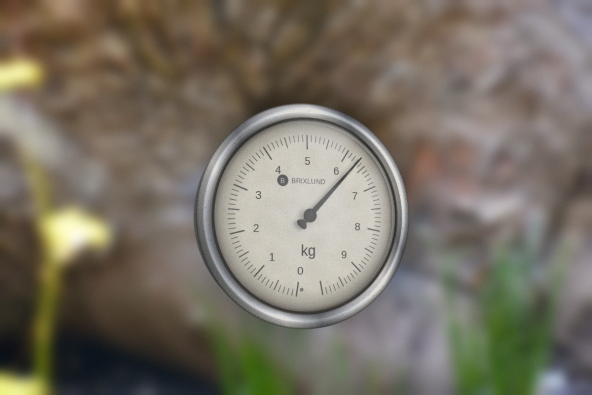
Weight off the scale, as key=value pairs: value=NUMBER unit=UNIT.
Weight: value=6.3 unit=kg
